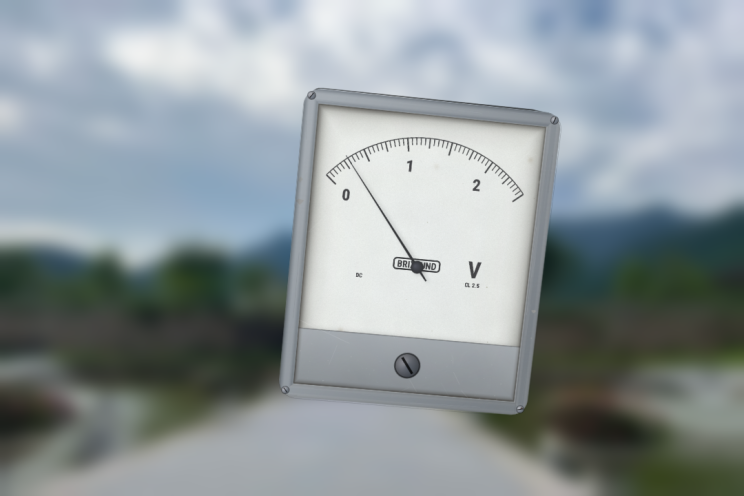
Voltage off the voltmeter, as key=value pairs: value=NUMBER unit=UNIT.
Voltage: value=0.3 unit=V
